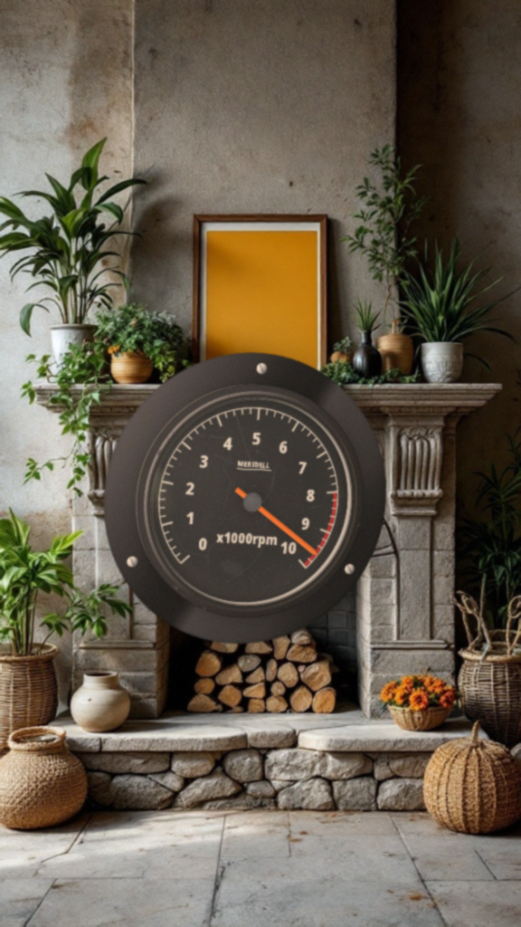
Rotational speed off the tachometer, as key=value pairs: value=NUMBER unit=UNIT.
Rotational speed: value=9600 unit=rpm
